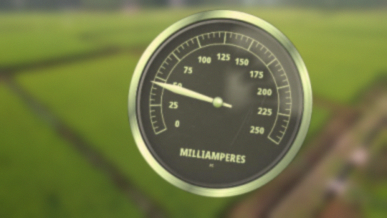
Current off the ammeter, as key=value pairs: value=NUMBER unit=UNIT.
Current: value=45 unit=mA
